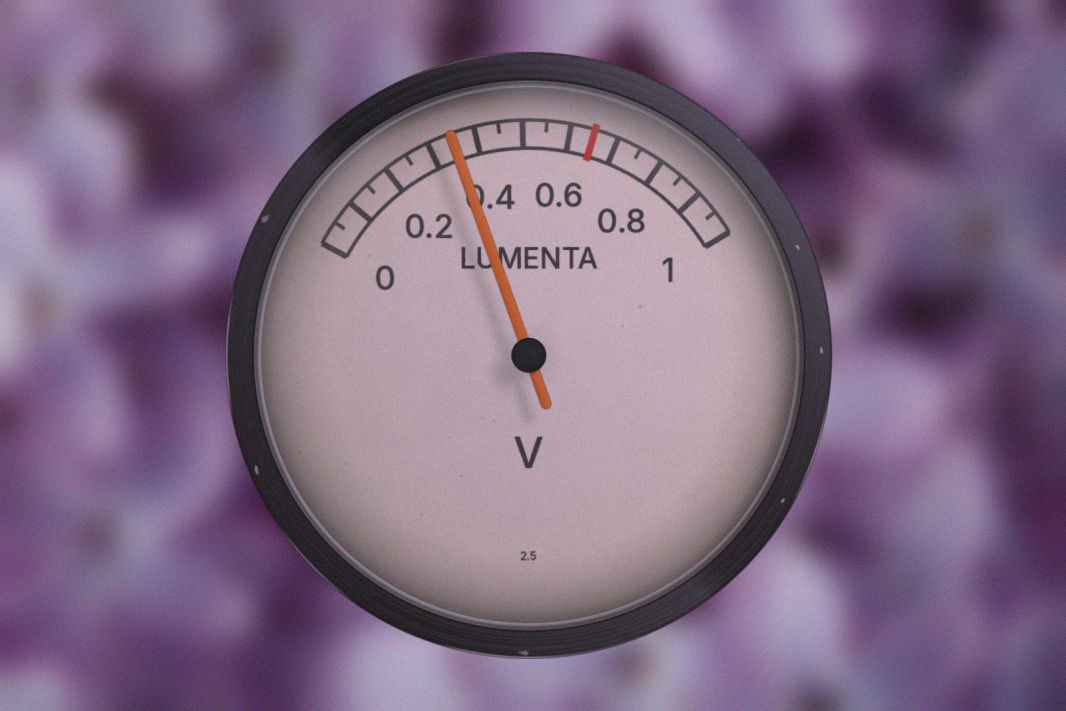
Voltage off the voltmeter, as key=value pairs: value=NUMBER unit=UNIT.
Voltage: value=0.35 unit=V
